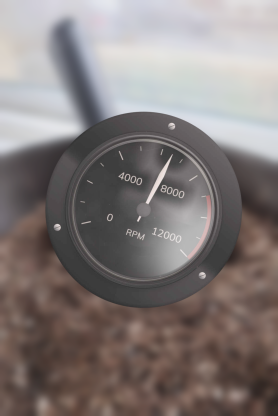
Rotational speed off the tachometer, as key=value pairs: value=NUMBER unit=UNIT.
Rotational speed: value=6500 unit=rpm
